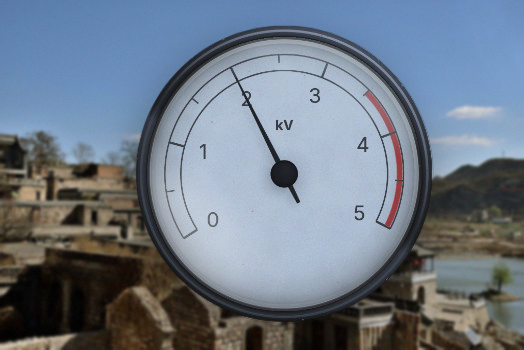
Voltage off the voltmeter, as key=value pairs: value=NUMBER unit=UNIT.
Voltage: value=2 unit=kV
